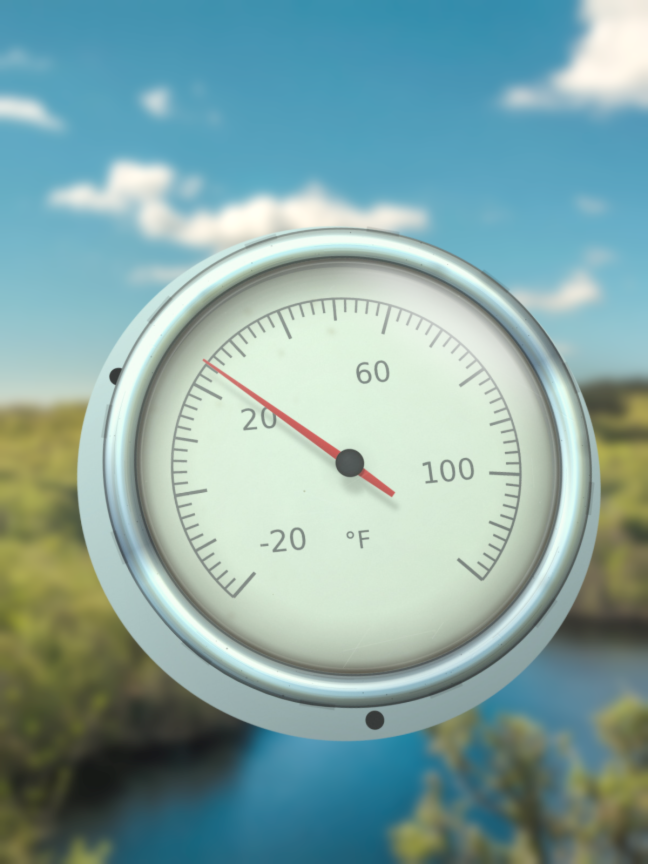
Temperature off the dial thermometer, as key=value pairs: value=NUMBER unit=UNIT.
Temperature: value=24 unit=°F
